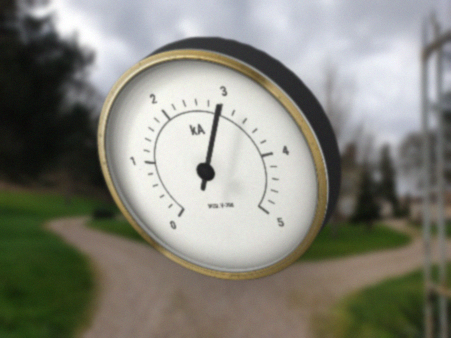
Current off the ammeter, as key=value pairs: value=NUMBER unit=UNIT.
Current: value=3 unit=kA
